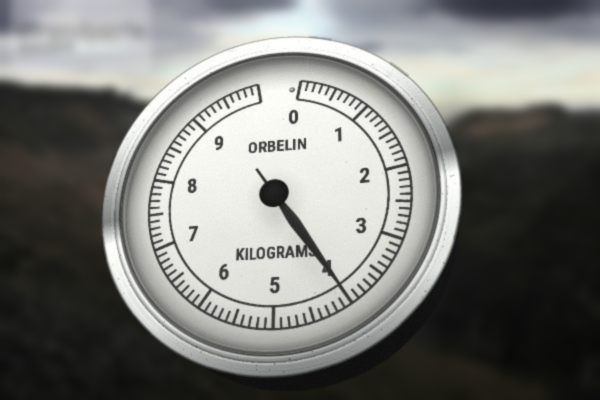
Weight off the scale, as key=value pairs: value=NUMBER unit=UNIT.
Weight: value=4 unit=kg
